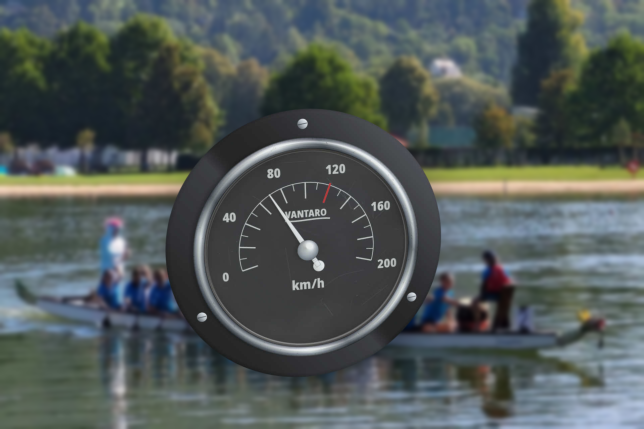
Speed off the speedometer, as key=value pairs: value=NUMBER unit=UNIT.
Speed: value=70 unit=km/h
